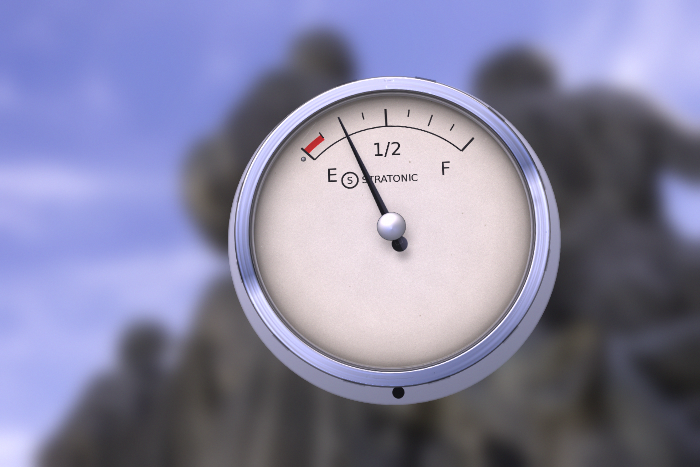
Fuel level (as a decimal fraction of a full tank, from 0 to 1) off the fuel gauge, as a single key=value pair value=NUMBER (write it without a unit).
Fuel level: value=0.25
